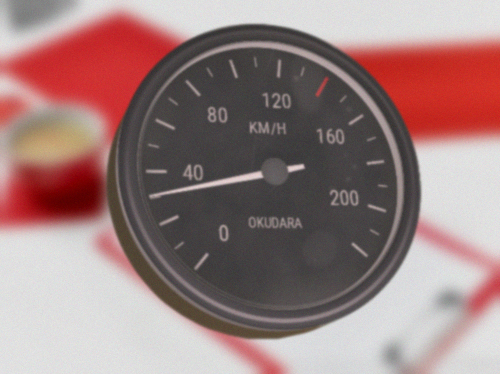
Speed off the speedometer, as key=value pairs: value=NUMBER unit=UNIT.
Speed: value=30 unit=km/h
